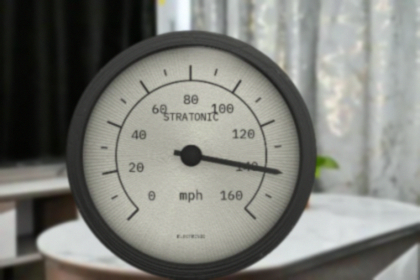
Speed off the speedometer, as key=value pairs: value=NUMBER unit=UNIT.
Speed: value=140 unit=mph
